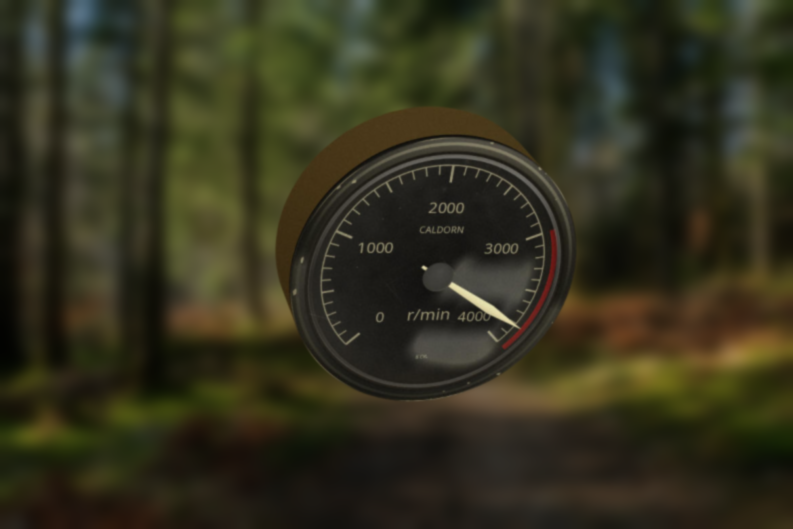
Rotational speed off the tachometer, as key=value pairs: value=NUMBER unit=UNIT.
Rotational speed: value=3800 unit=rpm
